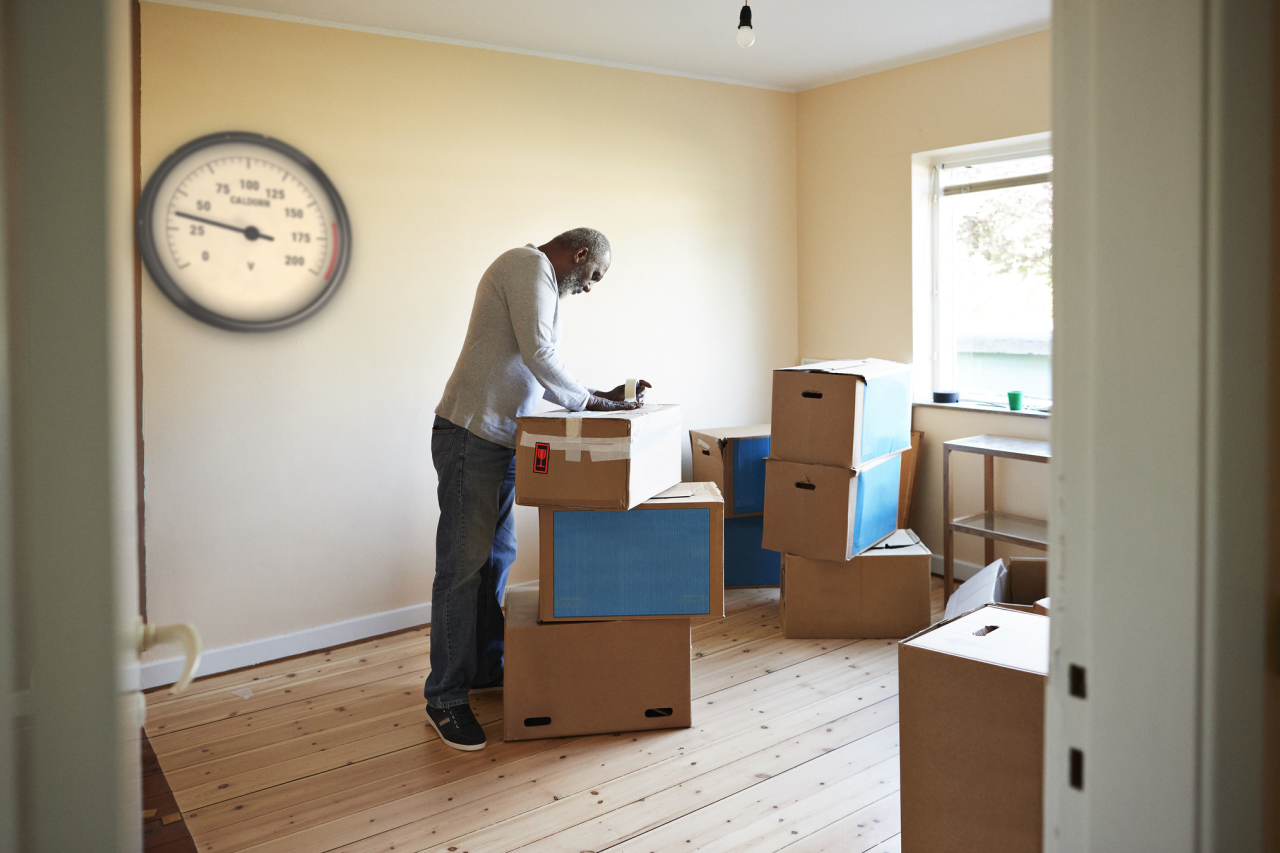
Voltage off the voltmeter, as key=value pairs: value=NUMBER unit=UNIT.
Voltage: value=35 unit=V
